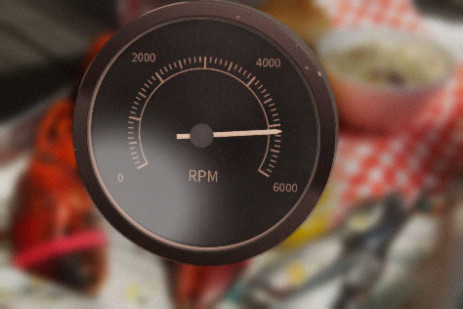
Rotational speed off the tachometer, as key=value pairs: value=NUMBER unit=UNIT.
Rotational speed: value=5100 unit=rpm
